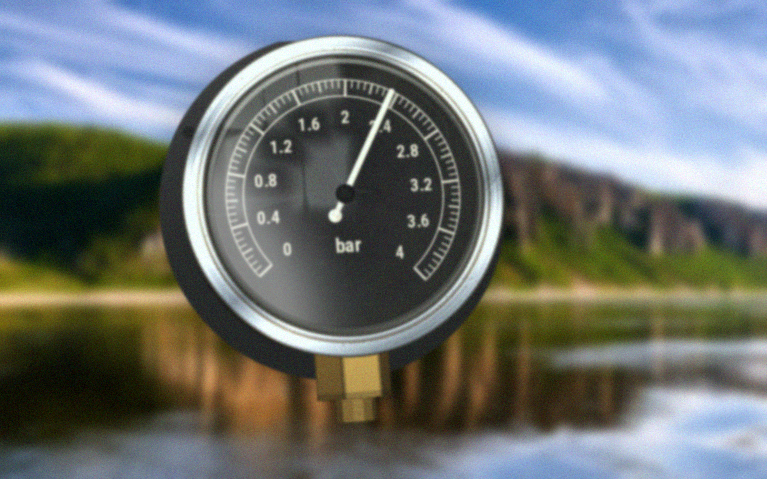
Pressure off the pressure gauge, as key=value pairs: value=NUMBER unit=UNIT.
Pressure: value=2.35 unit=bar
